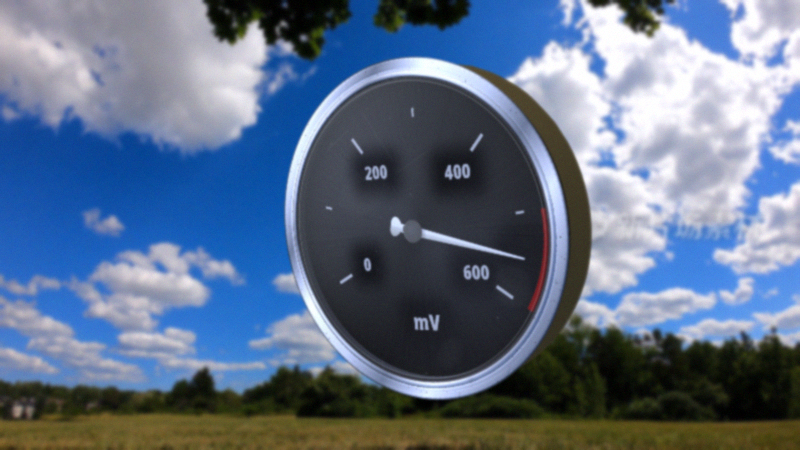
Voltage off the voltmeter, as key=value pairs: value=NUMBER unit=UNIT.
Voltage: value=550 unit=mV
